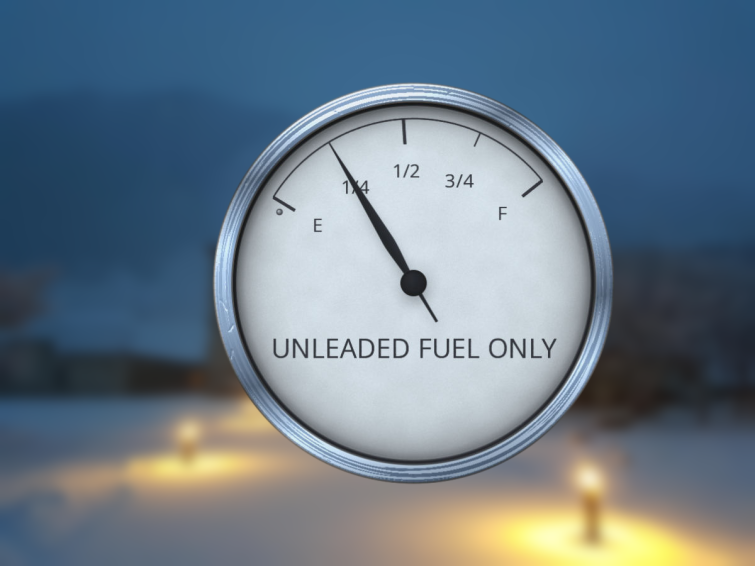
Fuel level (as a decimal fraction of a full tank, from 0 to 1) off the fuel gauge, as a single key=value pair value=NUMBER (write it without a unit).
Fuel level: value=0.25
